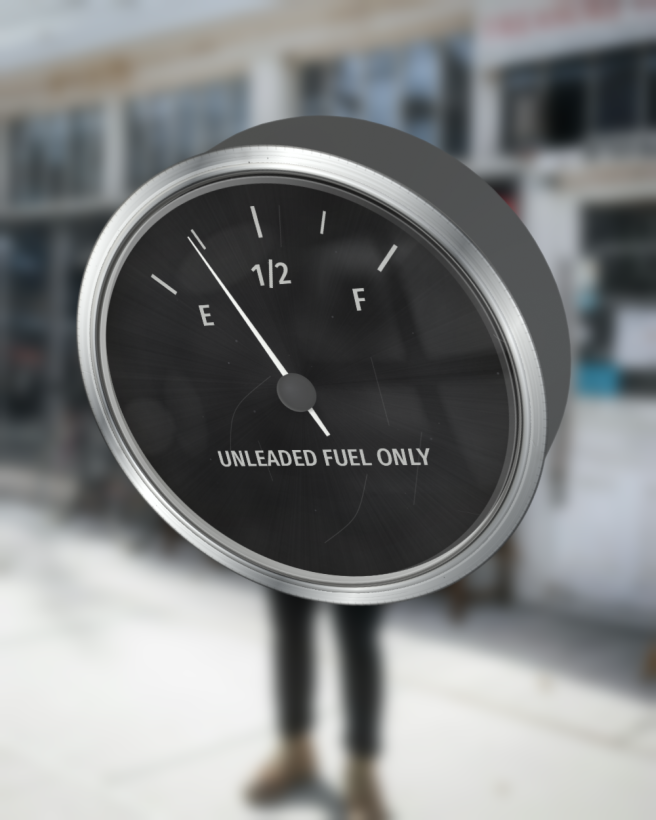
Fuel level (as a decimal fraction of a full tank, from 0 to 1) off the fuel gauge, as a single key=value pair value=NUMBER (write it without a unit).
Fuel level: value=0.25
